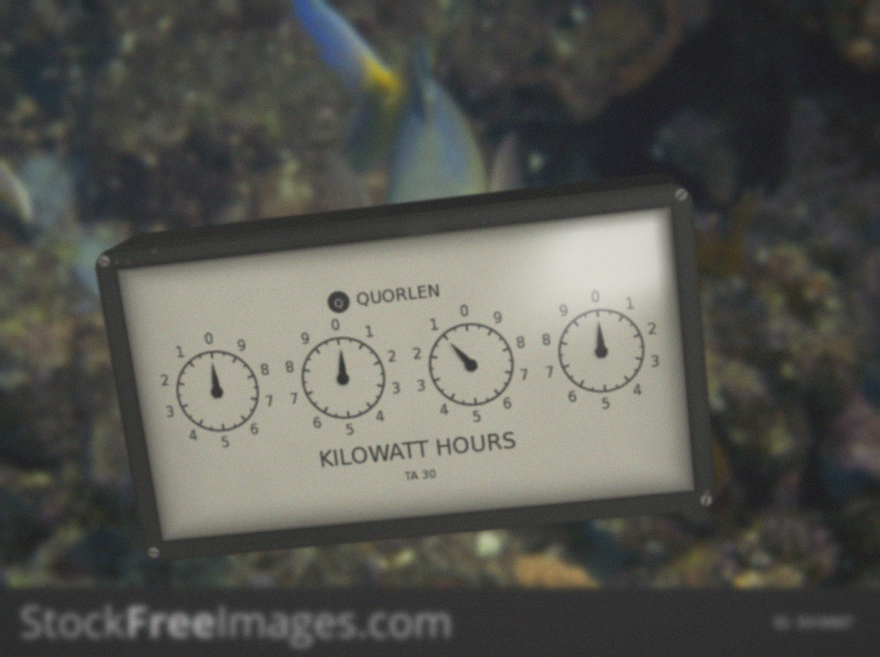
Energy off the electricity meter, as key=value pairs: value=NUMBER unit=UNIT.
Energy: value=10 unit=kWh
